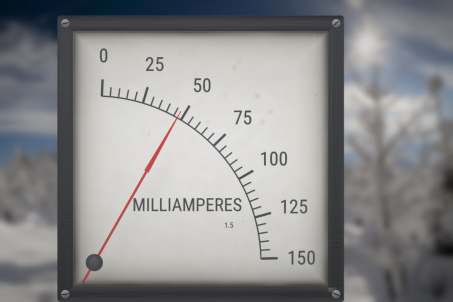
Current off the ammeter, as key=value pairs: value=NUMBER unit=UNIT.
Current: value=47.5 unit=mA
